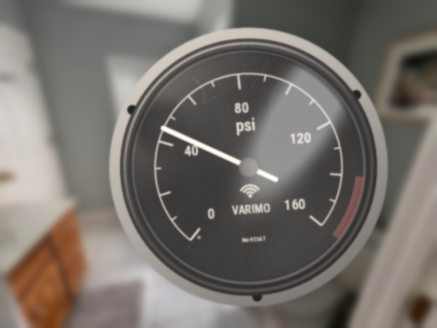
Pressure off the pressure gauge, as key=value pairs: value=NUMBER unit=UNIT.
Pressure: value=45 unit=psi
